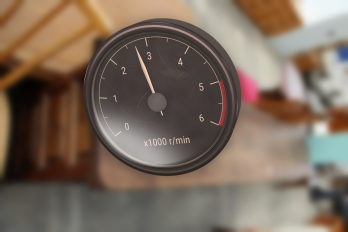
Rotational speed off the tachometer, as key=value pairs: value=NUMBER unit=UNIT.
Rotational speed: value=2750 unit=rpm
